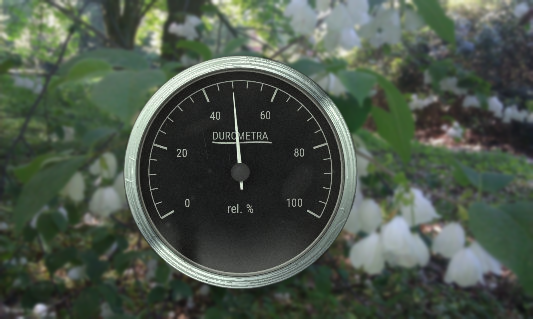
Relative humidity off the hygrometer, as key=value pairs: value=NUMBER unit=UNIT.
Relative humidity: value=48 unit=%
